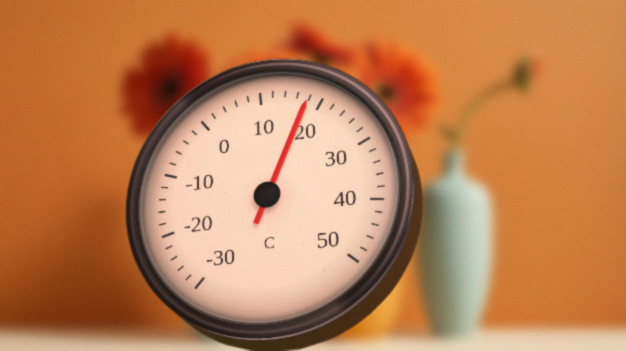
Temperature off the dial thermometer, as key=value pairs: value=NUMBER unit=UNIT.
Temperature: value=18 unit=°C
